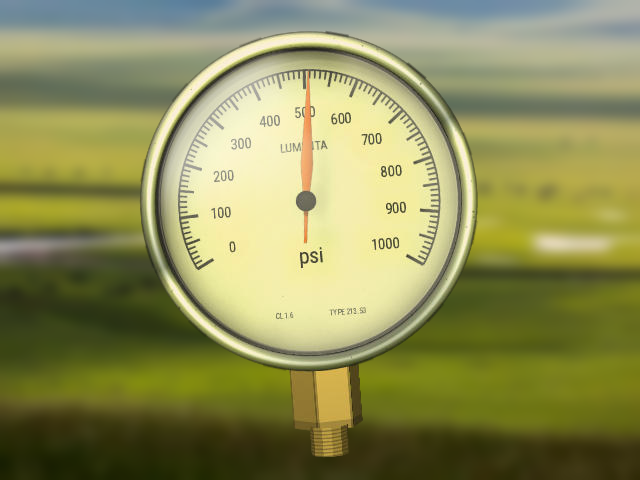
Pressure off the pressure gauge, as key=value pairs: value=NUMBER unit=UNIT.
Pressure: value=510 unit=psi
